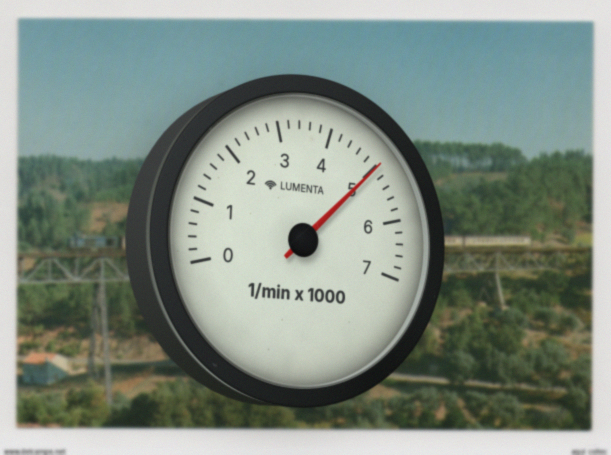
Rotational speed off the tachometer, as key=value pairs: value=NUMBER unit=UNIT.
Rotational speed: value=5000 unit=rpm
